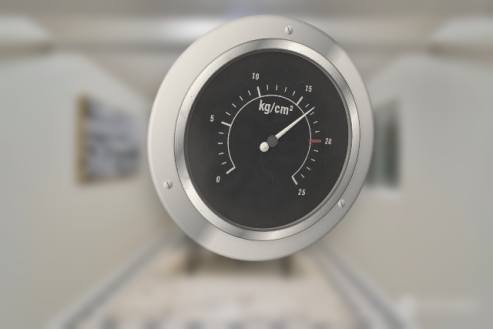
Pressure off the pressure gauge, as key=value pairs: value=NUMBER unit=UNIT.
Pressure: value=16.5 unit=kg/cm²
